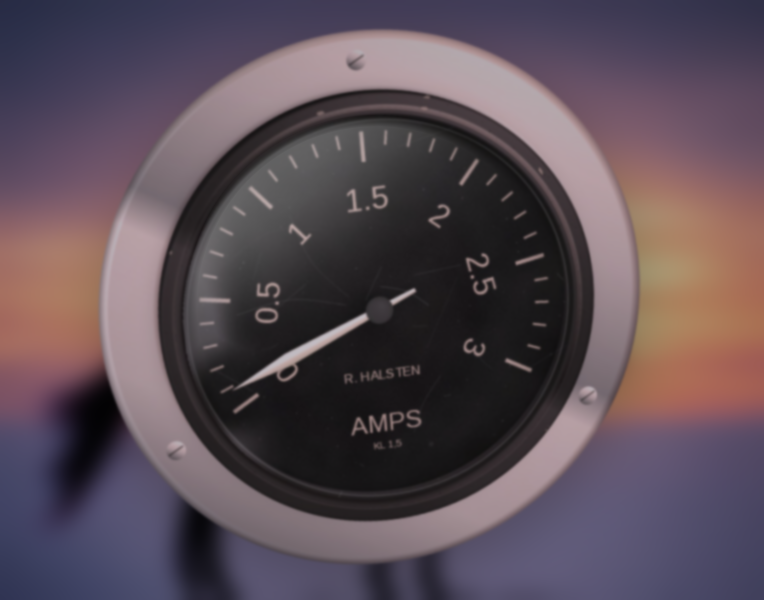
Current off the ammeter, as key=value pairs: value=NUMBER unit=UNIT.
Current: value=0.1 unit=A
